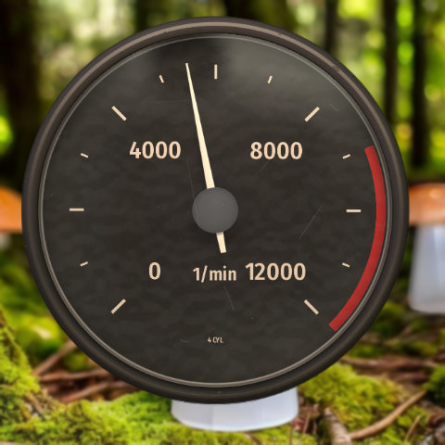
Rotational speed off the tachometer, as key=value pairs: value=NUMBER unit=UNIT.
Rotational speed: value=5500 unit=rpm
